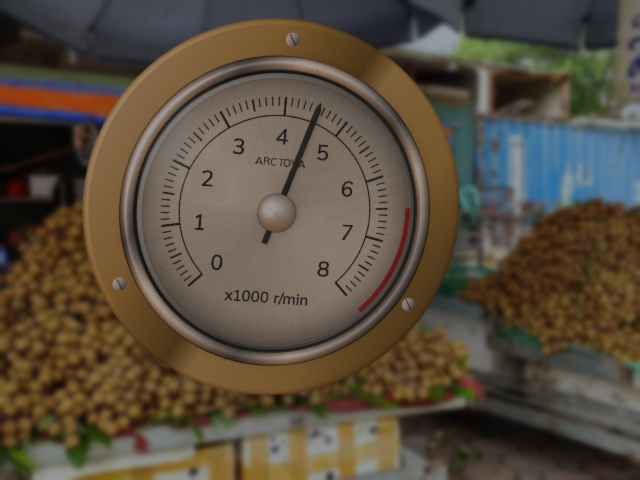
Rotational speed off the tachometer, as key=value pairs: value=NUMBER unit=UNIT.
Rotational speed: value=4500 unit=rpm
